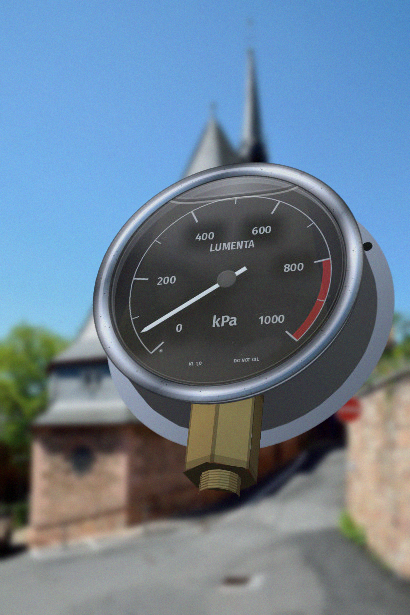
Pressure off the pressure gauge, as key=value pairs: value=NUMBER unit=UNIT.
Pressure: value=50 unit=kPa
